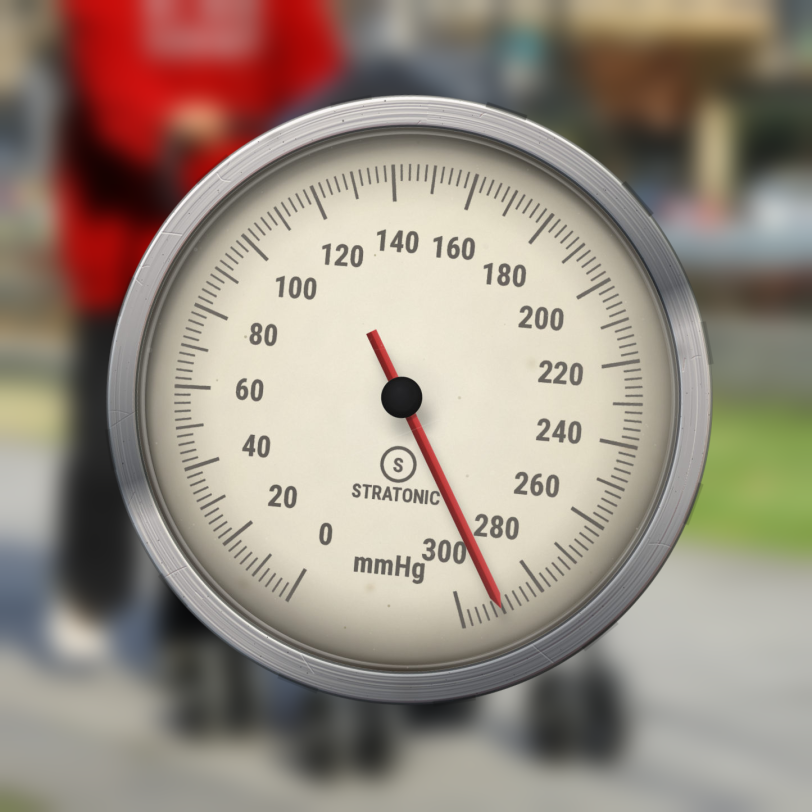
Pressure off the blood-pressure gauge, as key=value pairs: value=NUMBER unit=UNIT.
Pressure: value=290 unit=mmHg
